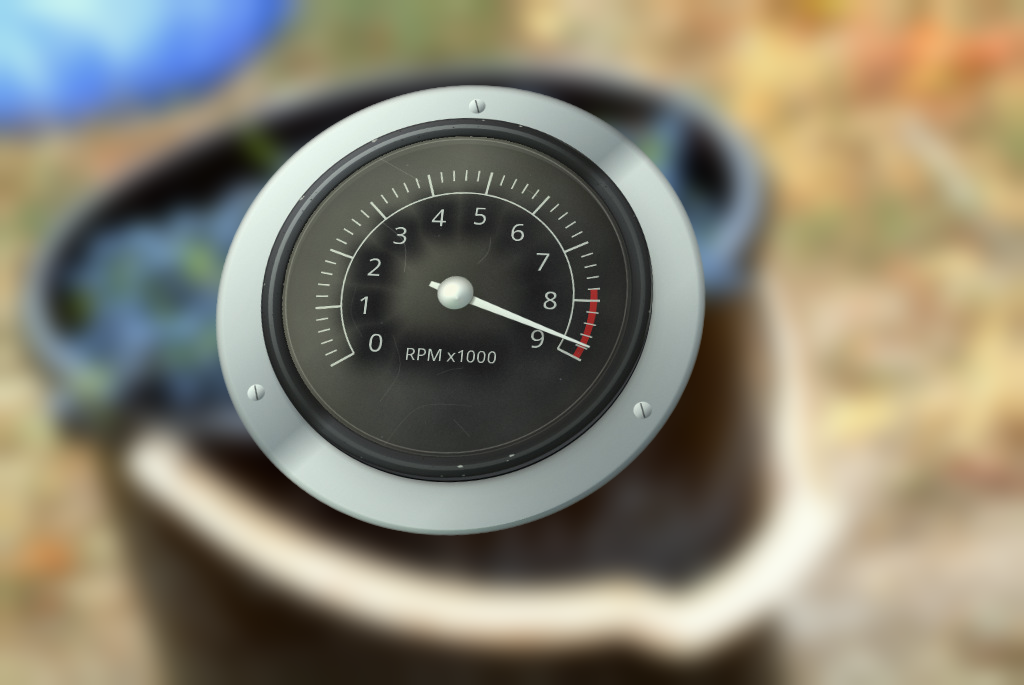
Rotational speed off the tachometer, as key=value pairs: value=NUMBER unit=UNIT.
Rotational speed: value=8800 unit=rpm
